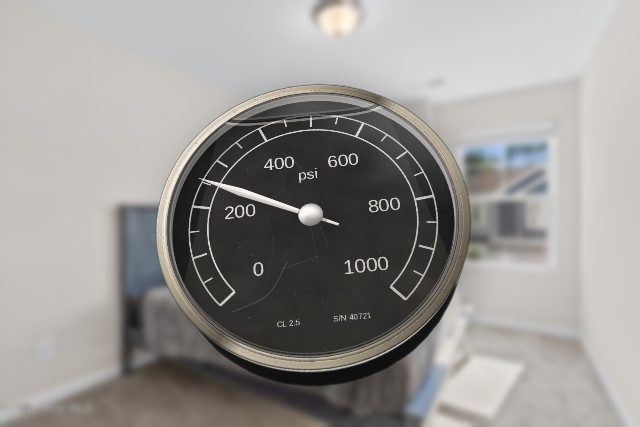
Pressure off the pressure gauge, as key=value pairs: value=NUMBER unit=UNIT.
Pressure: value=250 unit=psi
